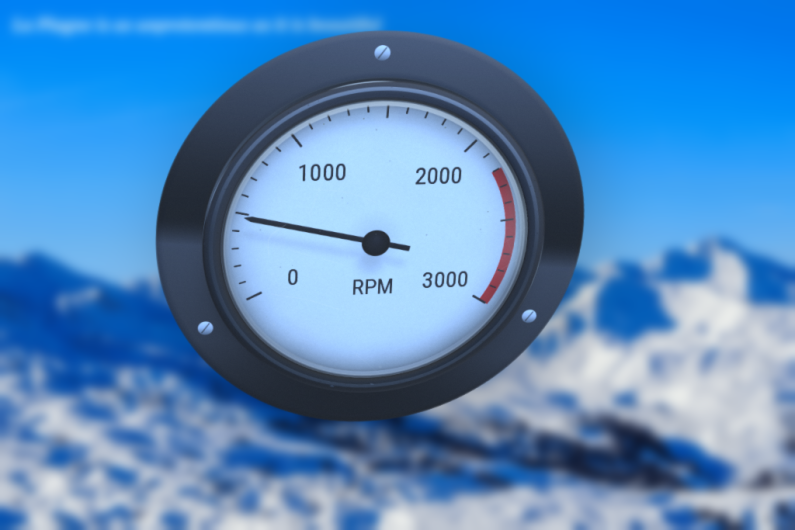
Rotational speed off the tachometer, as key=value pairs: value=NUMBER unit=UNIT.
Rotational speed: value=500 unit=rpm
